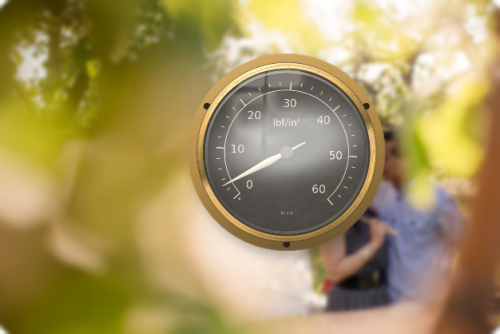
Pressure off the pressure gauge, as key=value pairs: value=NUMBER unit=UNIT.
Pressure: value=3 unit=psi
